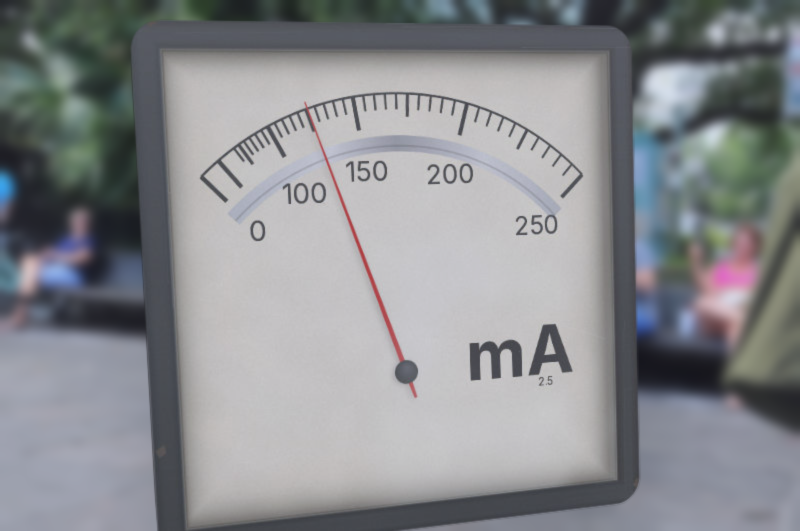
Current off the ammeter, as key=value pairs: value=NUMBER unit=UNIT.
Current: value=125 unit=mA
